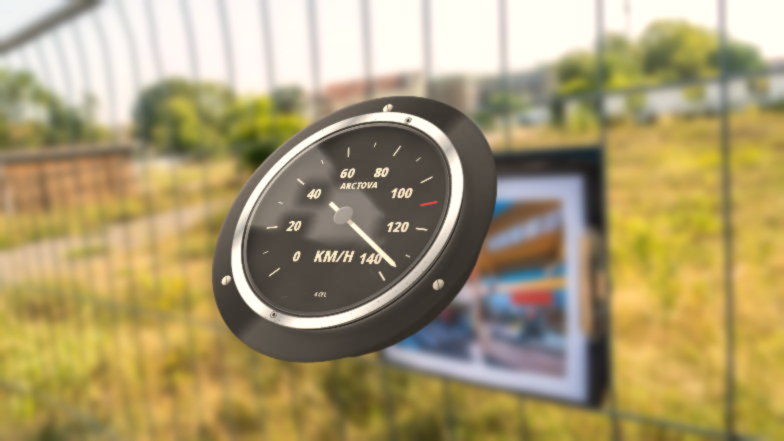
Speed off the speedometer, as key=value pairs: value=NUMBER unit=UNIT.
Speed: value=135 unit=km/h
